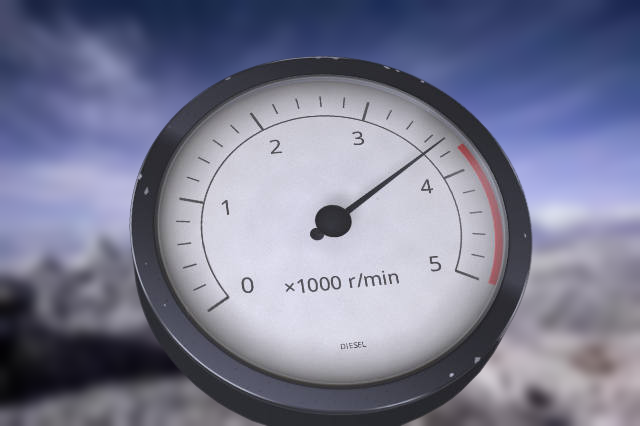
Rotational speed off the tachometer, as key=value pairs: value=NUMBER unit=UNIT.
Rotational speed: value=3700 unit=rpm
